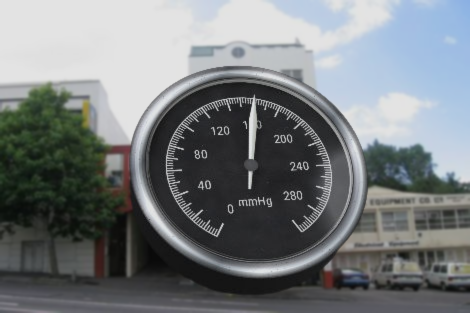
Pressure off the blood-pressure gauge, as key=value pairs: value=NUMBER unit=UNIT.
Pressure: value=160 unit=mmHg
